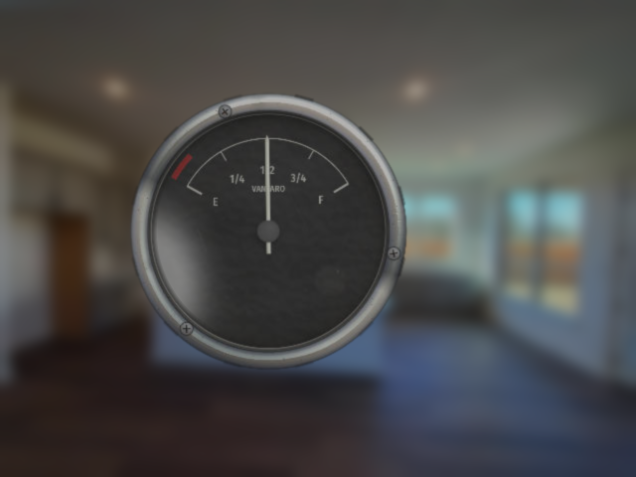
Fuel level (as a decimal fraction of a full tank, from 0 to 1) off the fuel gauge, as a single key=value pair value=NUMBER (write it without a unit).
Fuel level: value=0.5
